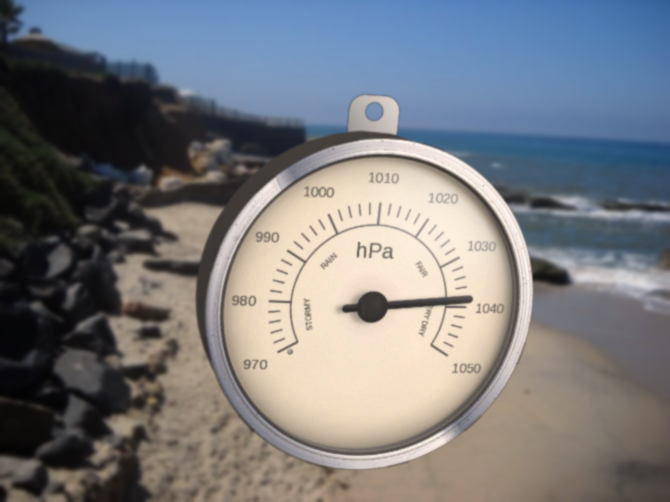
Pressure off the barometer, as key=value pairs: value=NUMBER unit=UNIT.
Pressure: value=1038 unit=hPa
